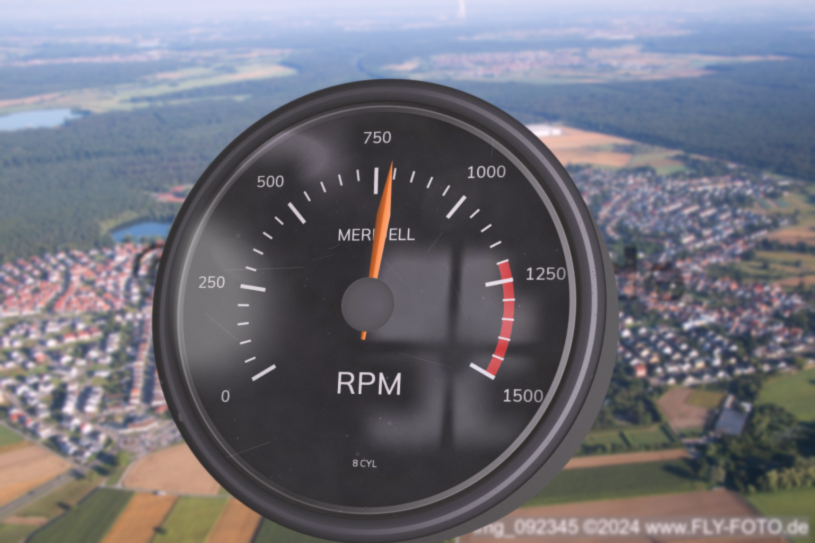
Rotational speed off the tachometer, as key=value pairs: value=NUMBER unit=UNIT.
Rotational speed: value=800 unit=rpm
